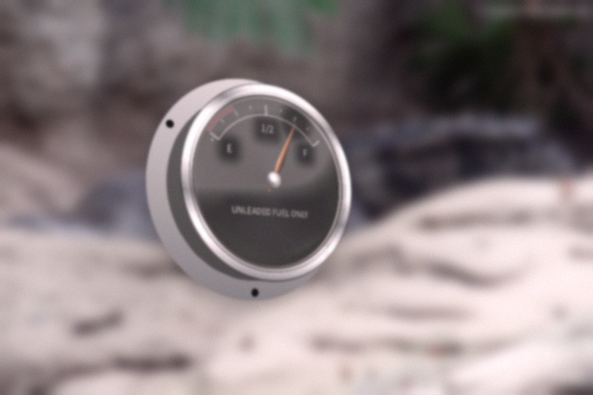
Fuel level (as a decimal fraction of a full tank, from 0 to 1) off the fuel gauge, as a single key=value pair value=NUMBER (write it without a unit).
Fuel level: value=0.75
